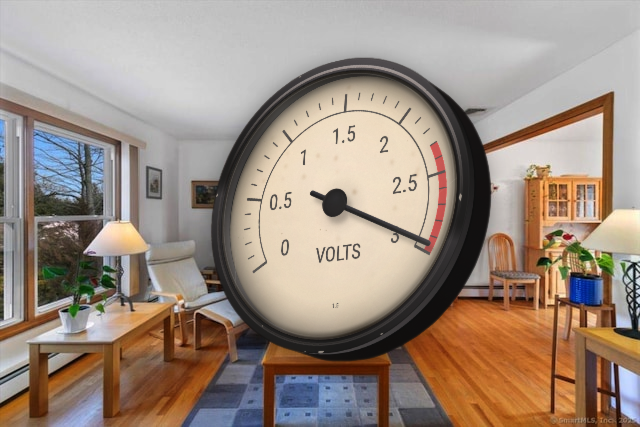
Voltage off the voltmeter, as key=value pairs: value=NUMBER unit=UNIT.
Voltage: value=2.95 unit=V
